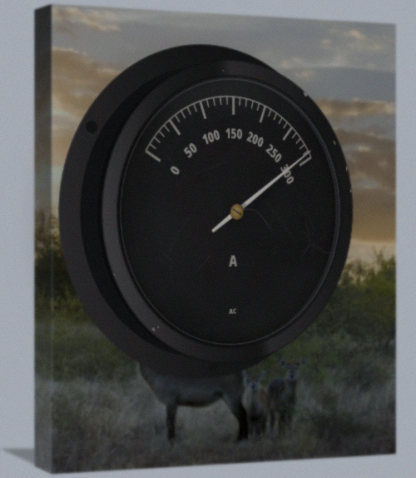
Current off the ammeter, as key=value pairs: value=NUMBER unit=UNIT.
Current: value=290 unit=A
